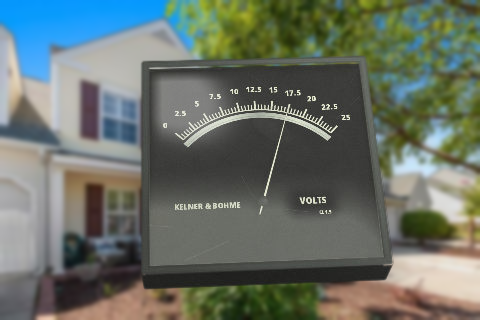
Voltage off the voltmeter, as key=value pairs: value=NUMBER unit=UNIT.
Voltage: value=17.5 unit=V
